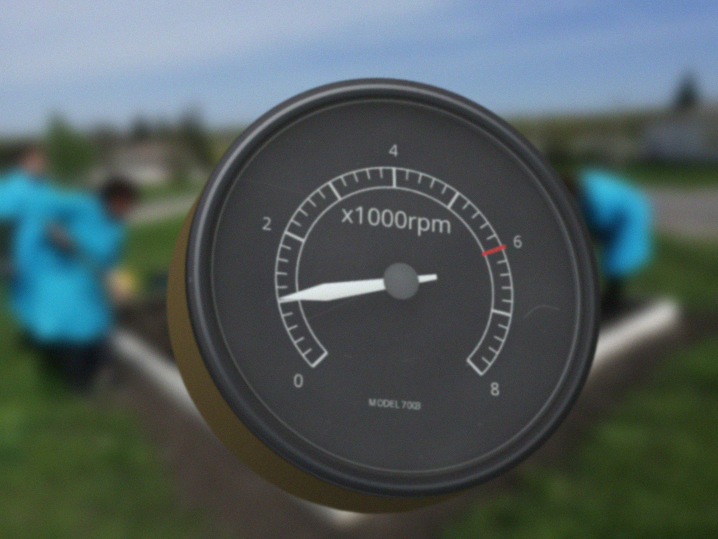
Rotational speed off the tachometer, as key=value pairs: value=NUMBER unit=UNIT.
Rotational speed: value=1000 unit=rpm
